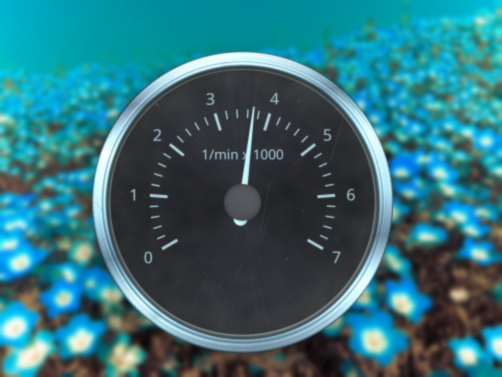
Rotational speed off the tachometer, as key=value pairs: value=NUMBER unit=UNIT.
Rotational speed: value=3700 unit=rpm
